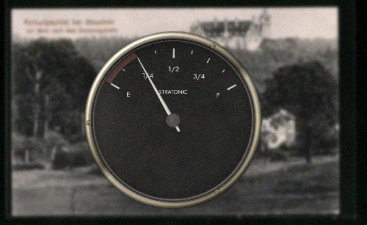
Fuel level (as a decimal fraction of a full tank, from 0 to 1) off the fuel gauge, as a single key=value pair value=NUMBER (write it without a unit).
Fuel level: value=0.25
